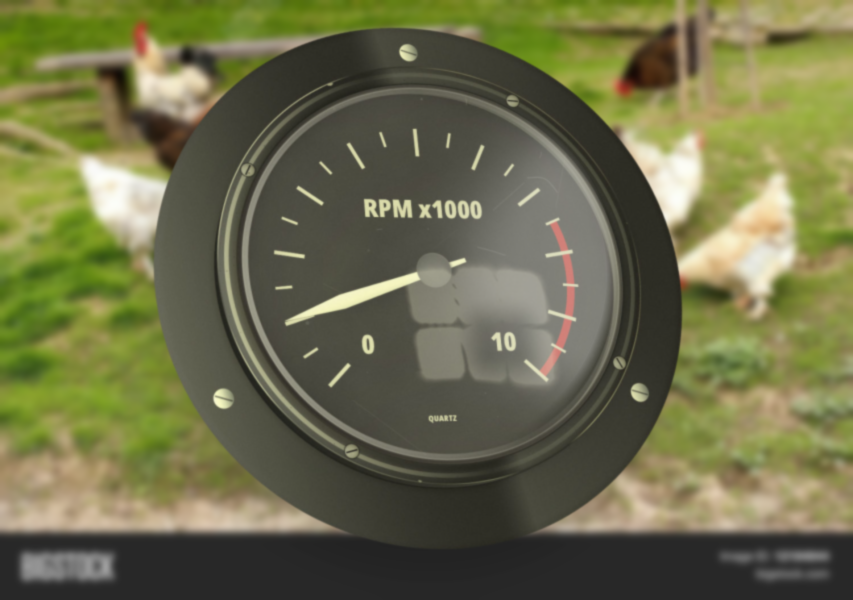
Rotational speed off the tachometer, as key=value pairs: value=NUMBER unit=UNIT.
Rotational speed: value=1000 unit=rpm
